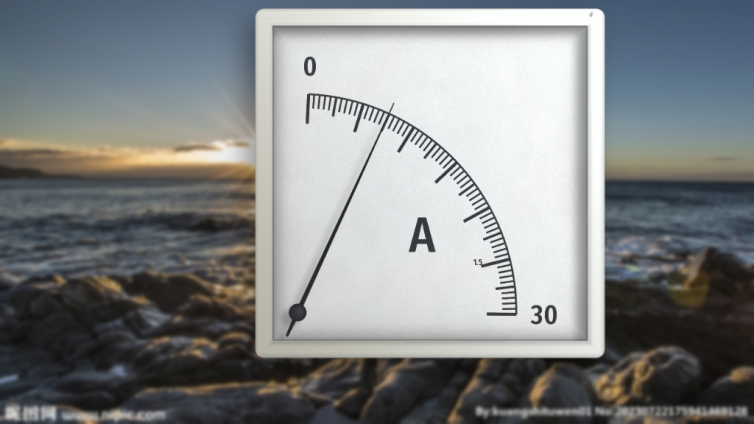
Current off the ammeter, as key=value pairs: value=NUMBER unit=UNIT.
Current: value=7.5 unit=A
